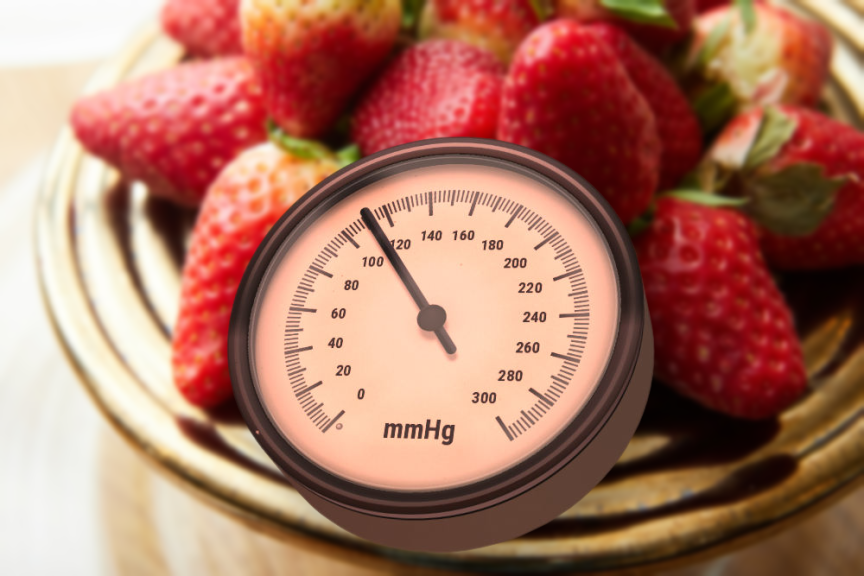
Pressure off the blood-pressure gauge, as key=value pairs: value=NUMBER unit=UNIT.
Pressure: value=112 unit=mmHg
